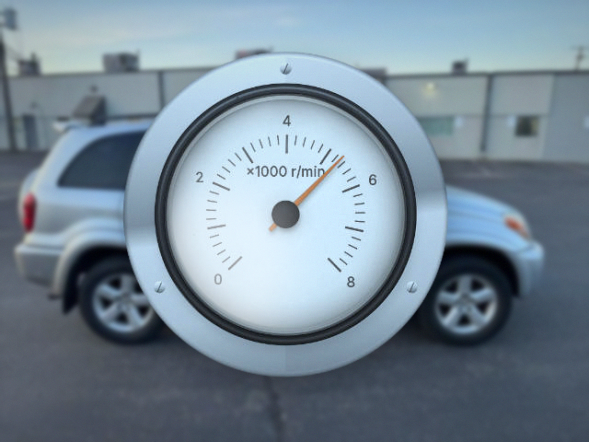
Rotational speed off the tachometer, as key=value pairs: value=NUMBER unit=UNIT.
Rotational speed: value=5300 unit=rpm
